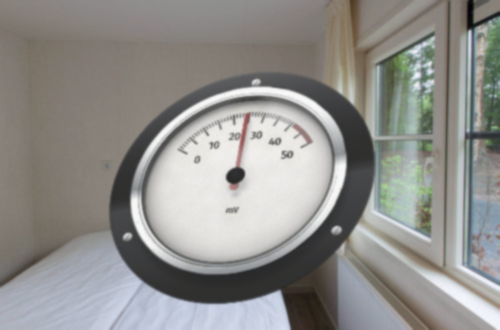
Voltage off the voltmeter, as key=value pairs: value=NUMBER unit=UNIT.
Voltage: value=25 unit=mV
